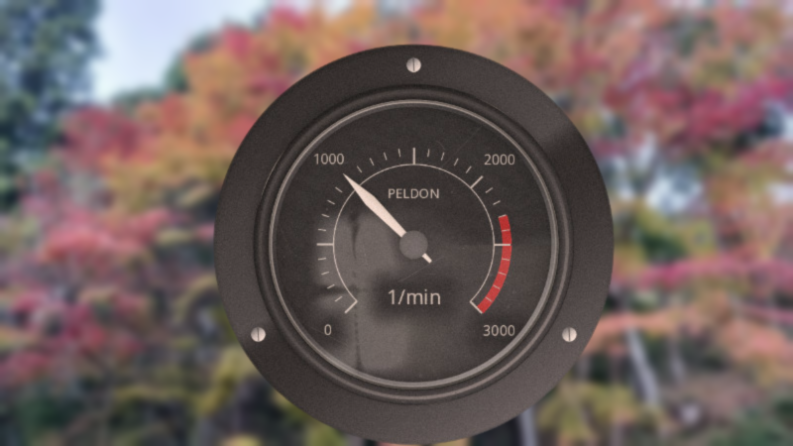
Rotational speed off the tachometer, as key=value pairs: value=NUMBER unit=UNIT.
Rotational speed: value=1000 unit=rpm
